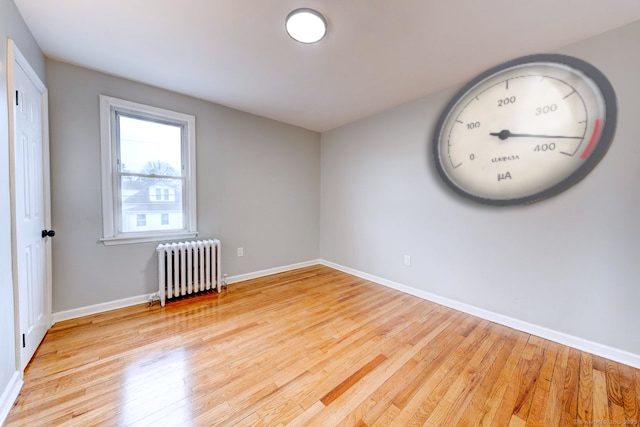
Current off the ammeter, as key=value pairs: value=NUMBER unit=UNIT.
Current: value=375 unit=µA
